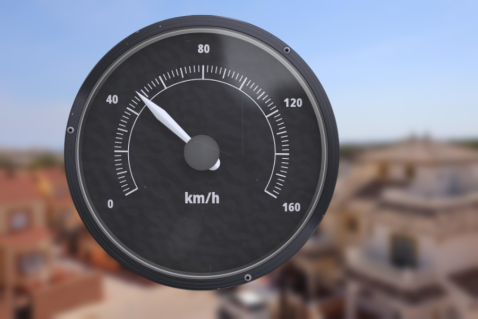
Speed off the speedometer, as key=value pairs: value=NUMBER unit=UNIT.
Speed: value=48 unit=km/h
